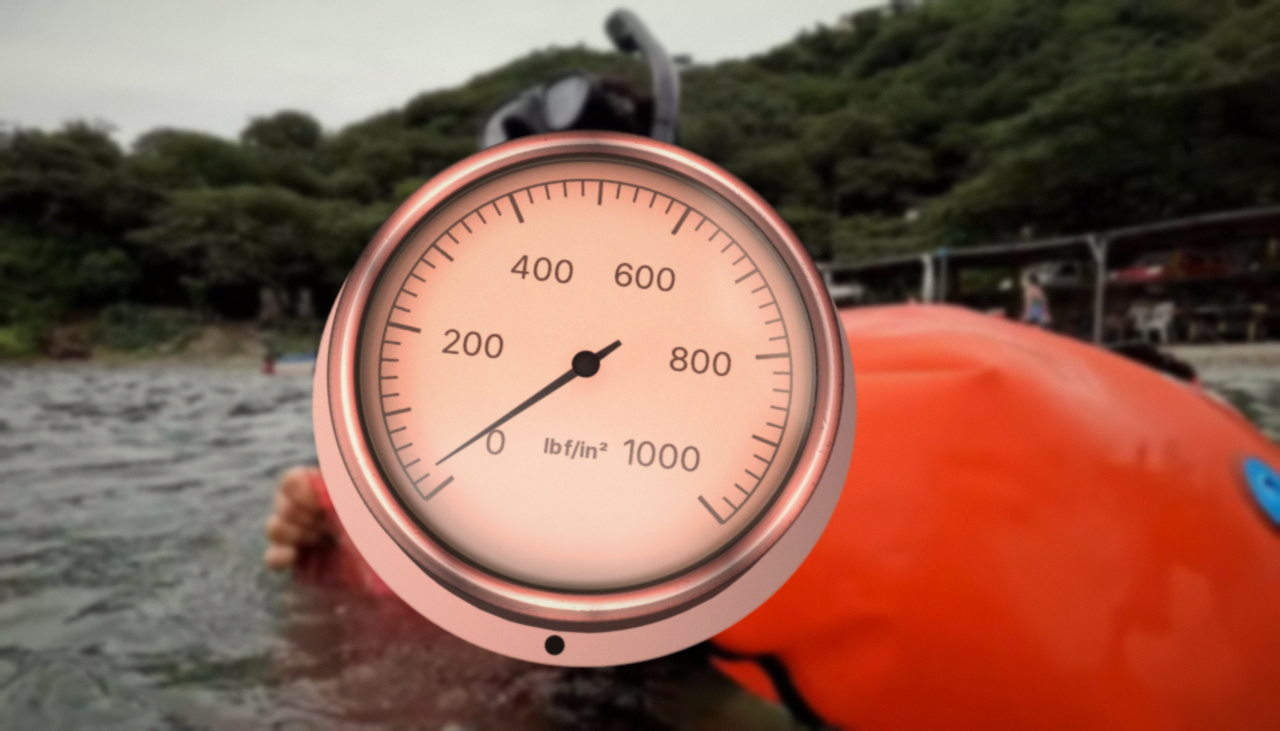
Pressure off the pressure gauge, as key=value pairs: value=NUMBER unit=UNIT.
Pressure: value=20 unit=psi
